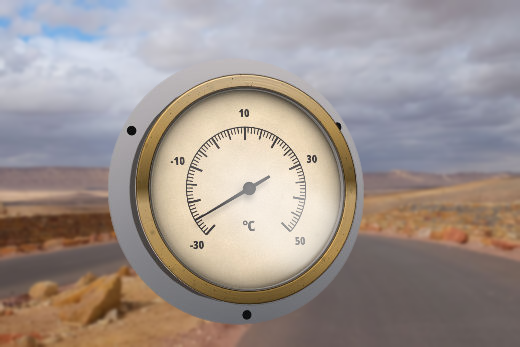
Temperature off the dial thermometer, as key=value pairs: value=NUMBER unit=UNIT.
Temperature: value=-25 unit=°C
